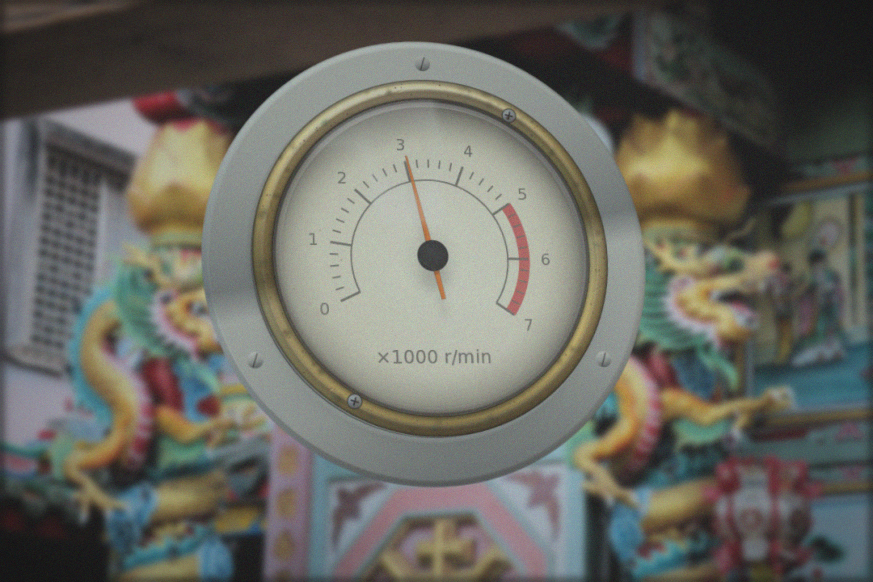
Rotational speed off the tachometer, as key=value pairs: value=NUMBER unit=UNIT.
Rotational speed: value=3000 unit=rpm
